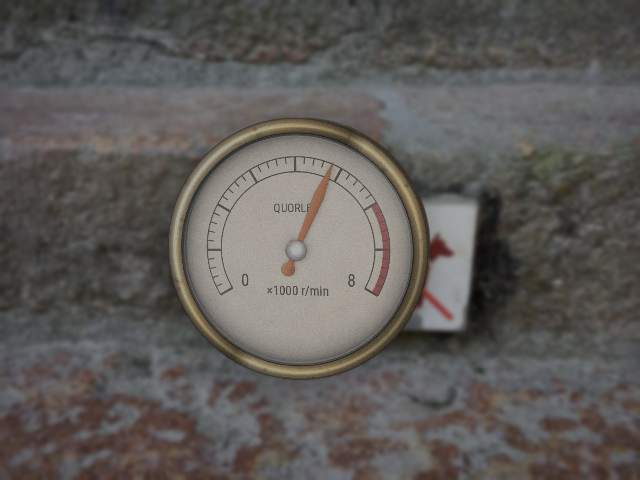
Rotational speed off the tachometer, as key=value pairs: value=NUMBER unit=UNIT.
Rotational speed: value=4800 unit=rpm
